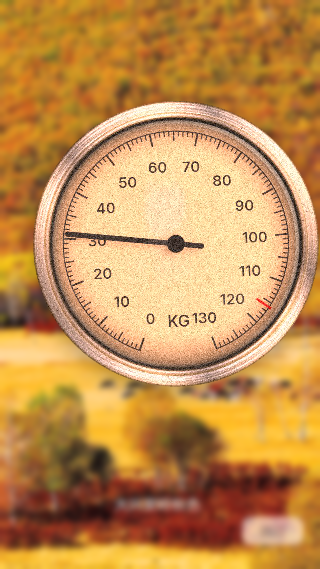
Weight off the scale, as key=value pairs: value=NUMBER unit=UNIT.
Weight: value=31 unit=kg
